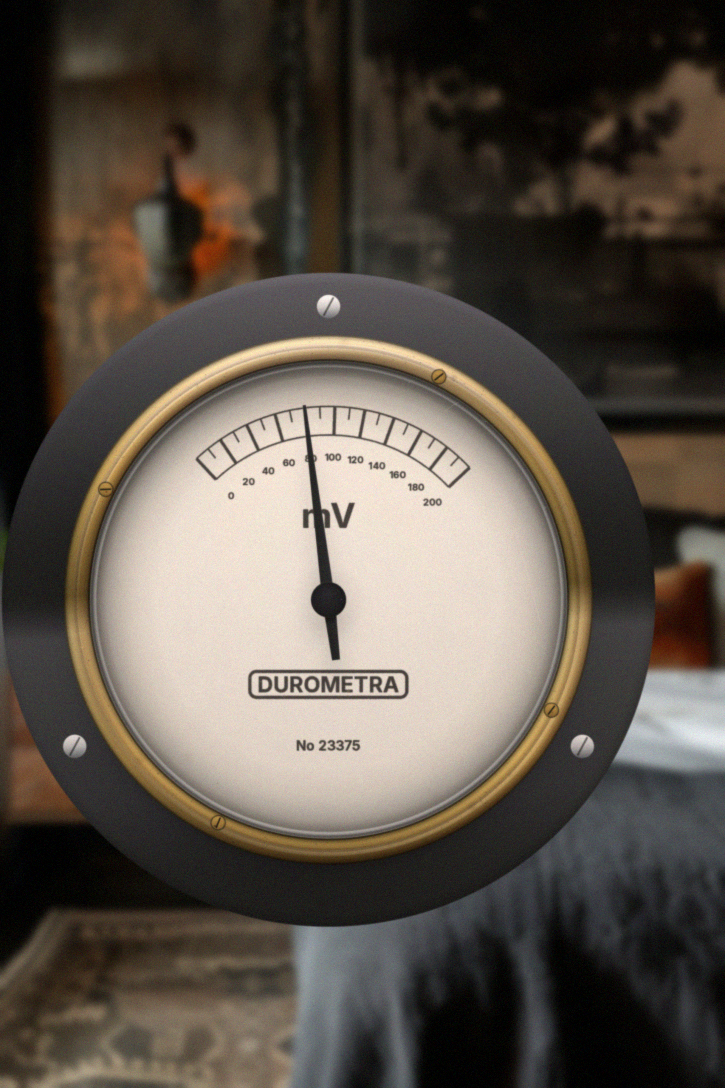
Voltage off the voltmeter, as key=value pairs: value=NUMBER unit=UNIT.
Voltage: value=80 unit=mV
